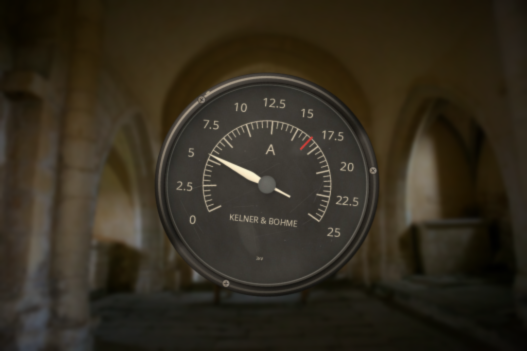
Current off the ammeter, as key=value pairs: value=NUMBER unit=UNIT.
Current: value=5.5 unit=A
